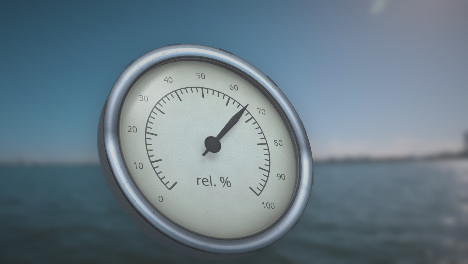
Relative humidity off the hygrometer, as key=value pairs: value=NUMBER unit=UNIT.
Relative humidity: value=66 unit=%
